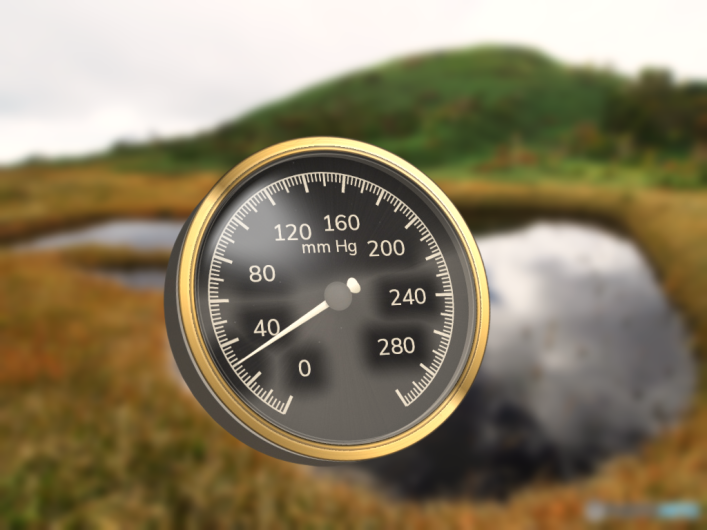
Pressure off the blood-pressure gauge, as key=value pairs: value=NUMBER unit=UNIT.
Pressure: value=30 unit=mmHg
